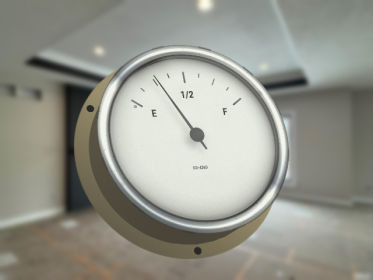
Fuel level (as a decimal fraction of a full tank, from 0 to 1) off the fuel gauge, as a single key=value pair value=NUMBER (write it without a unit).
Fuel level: value=0.25
